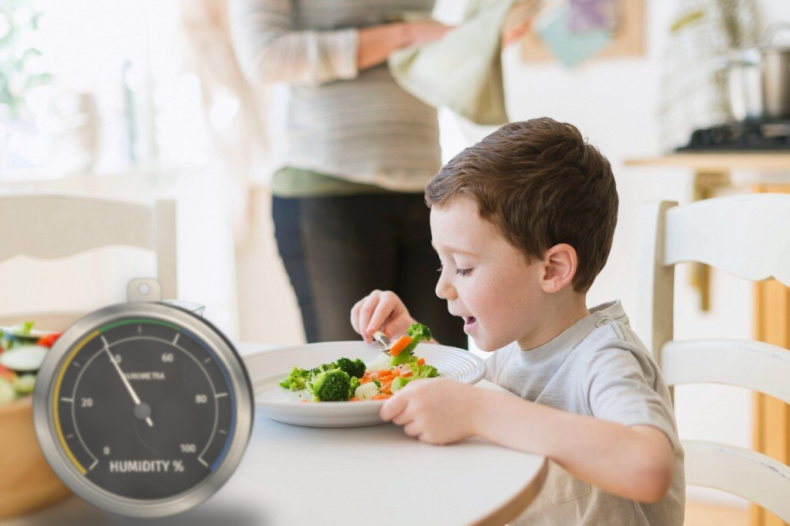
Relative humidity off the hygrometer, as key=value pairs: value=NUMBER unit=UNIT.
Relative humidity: value=40 unit=%
